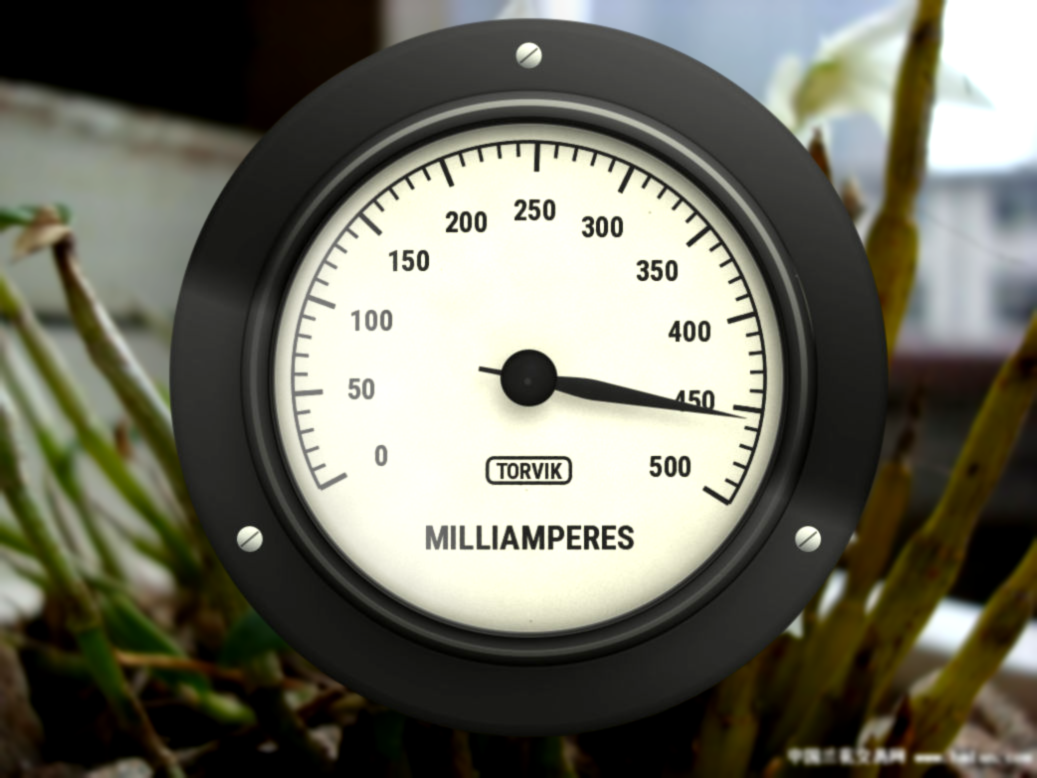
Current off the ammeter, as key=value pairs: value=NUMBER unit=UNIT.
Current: value=455 unit=mA
